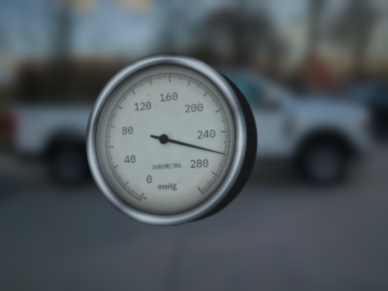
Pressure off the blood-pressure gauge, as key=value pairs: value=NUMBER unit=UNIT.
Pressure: value=260 unit=mmHg
